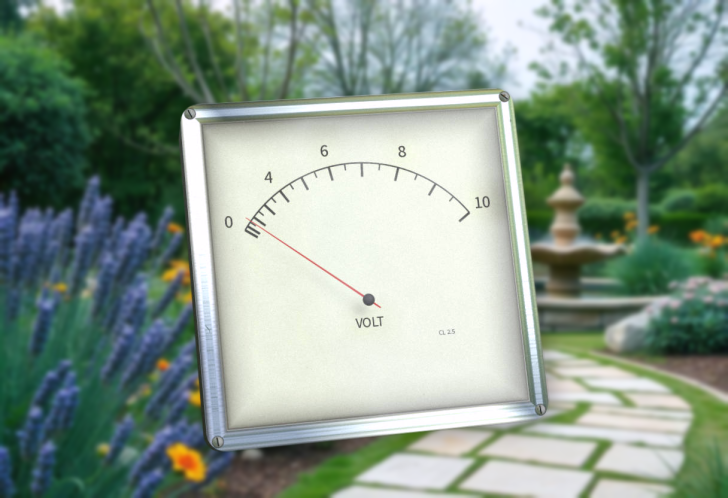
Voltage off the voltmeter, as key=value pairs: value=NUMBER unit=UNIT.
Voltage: value=1.5 unit=V
